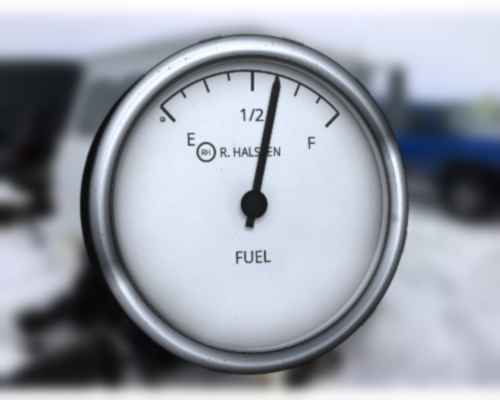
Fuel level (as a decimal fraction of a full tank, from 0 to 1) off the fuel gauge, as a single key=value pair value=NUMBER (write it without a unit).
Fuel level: value=0.625
